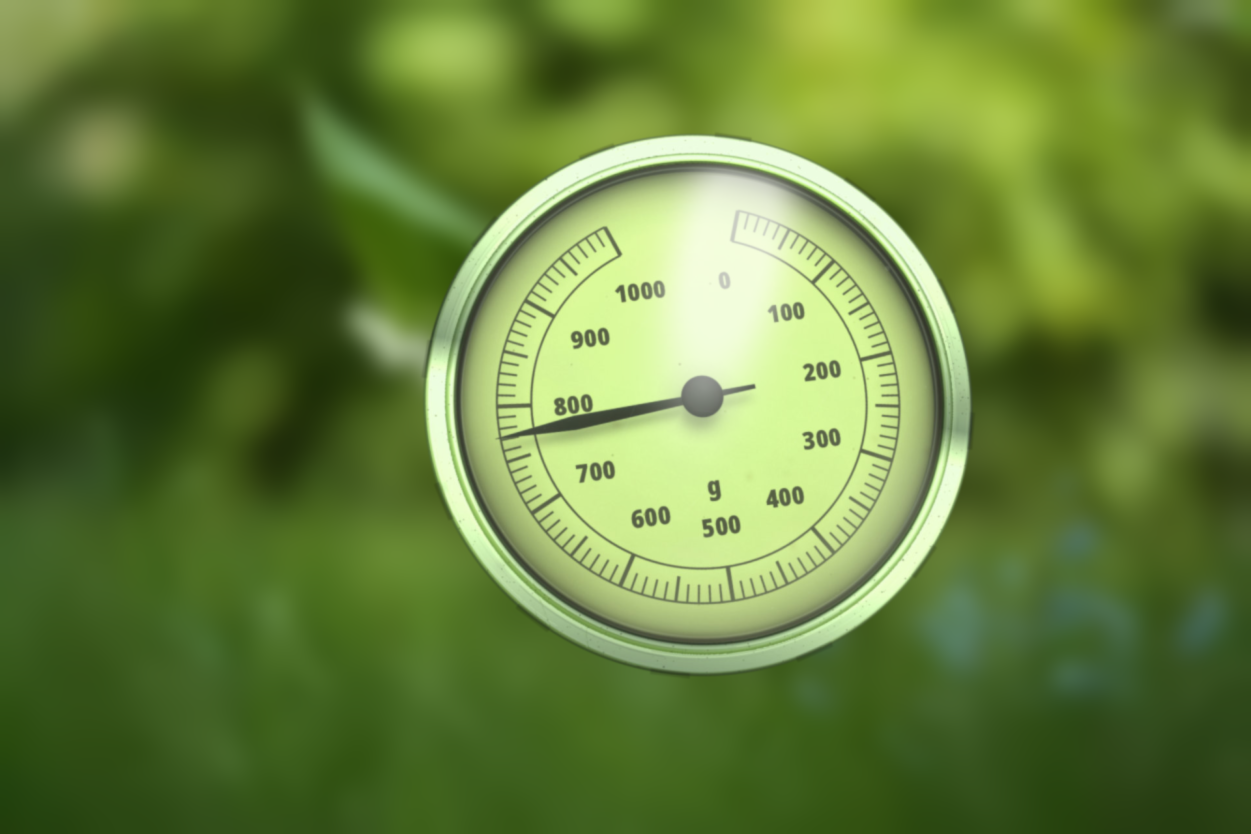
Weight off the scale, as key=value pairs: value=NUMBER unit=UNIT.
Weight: value=770 unit=g
